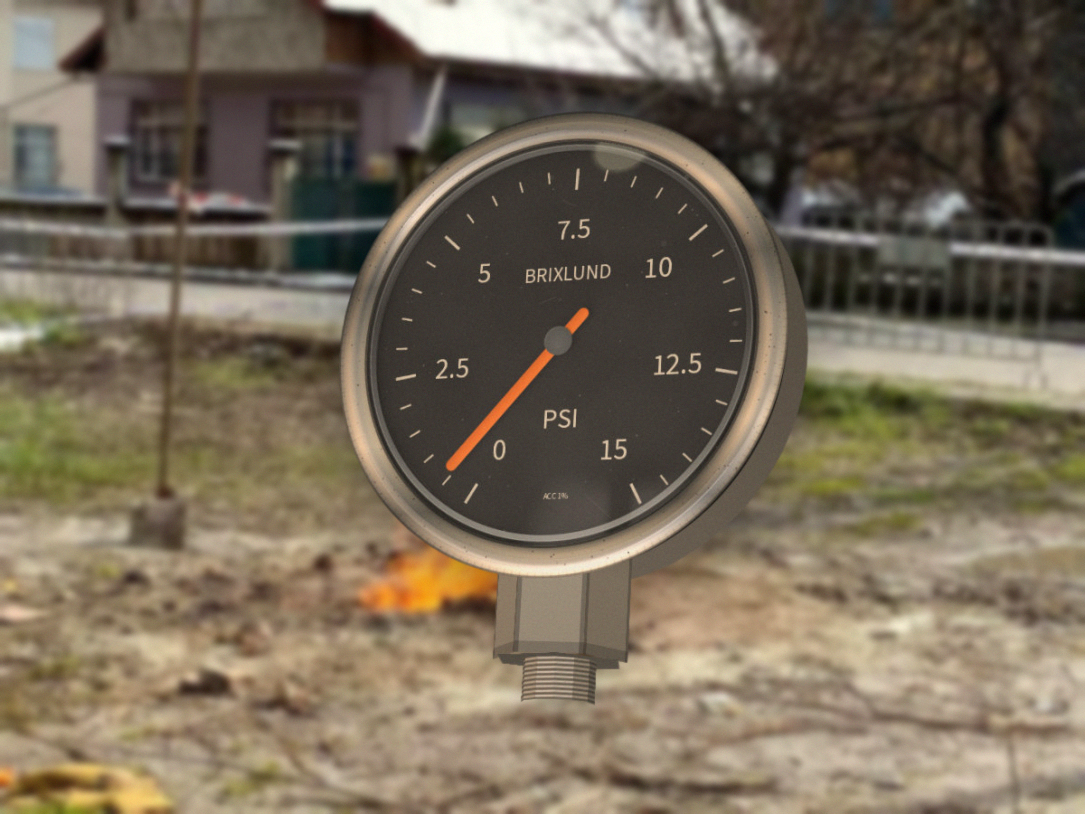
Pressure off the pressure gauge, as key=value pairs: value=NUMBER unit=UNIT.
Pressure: value=0.5 unit=psi
